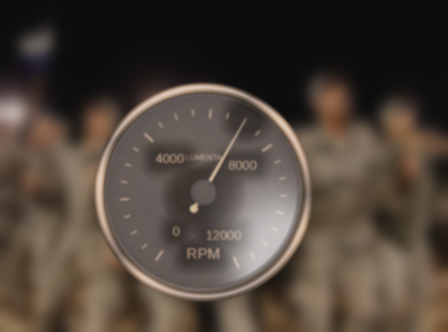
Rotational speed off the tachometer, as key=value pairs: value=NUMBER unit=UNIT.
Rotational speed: value=7000 unit=rpm
